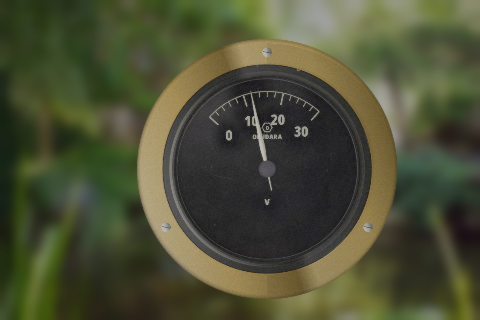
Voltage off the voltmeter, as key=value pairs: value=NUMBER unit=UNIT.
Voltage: value=12 unit=V
